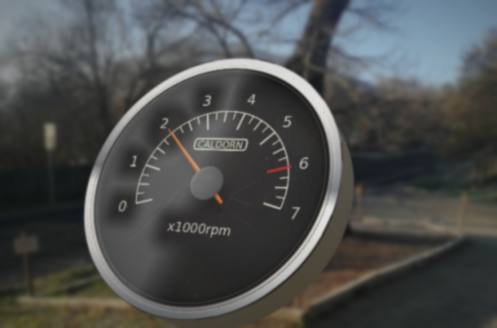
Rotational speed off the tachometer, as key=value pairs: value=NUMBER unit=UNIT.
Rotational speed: value=2000 unit=rpm
